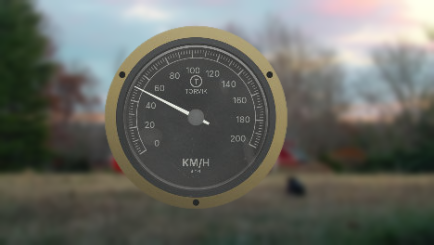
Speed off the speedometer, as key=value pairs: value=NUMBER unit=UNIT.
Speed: value=50 unit=km/h
